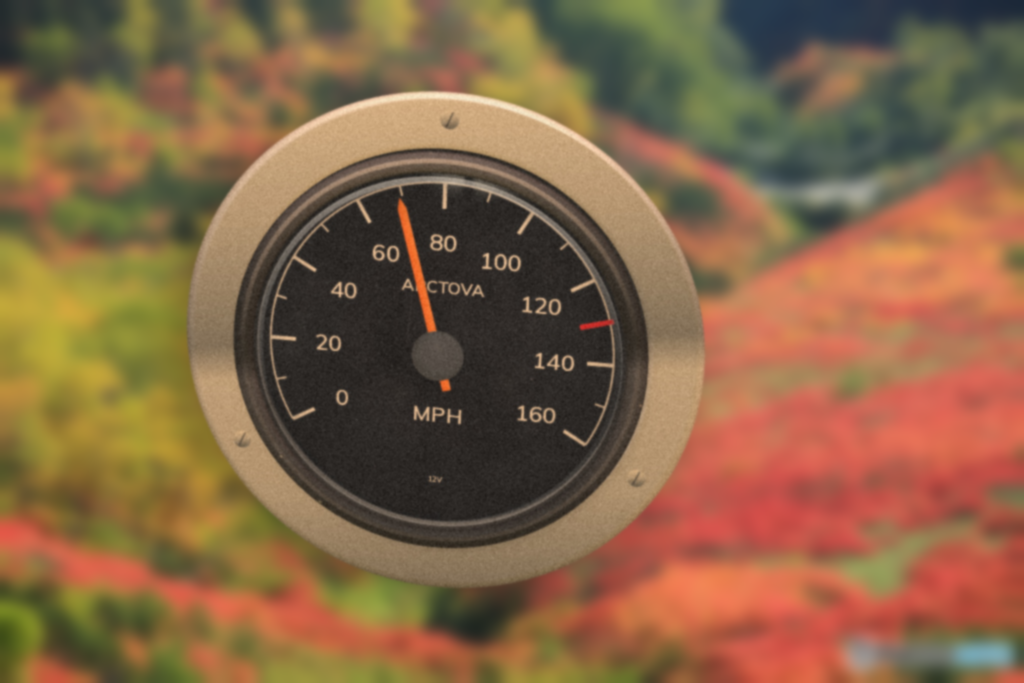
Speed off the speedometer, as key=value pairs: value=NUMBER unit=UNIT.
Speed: value=70 unit=mph
